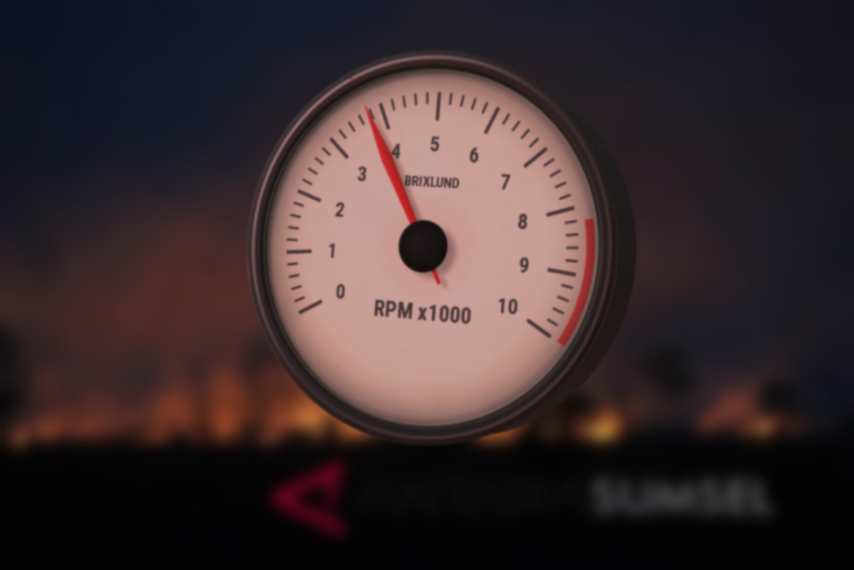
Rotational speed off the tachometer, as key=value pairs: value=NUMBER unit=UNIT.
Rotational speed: value=3800 unit=rpm
